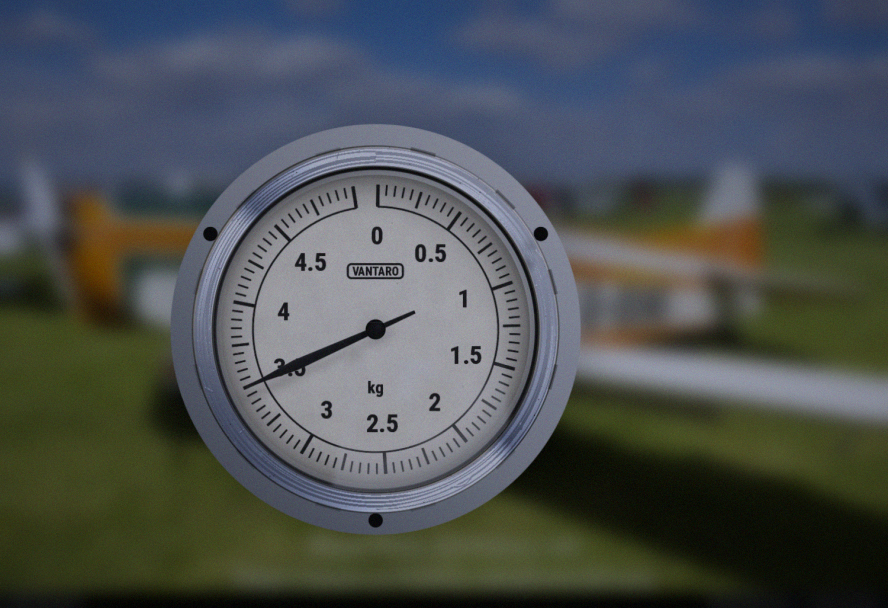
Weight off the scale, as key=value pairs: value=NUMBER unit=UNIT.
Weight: value=3.5 unit=kg
